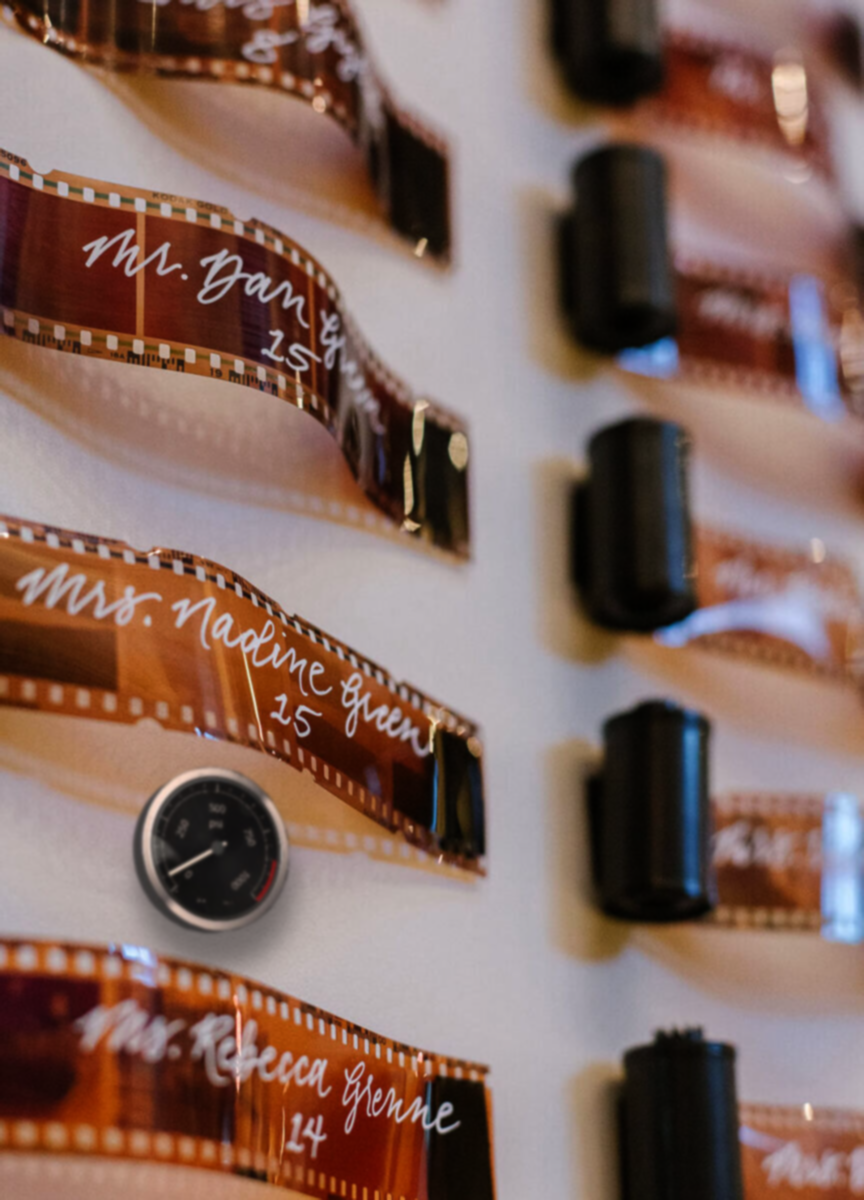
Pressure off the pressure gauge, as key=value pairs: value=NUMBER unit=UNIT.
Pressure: value=50 unit=psi
